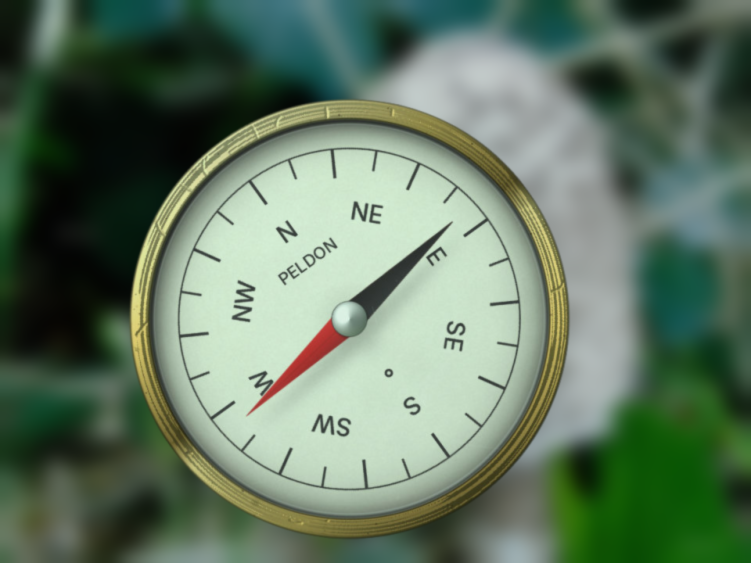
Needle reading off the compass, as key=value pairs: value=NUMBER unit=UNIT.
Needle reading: value=262.5 unit=°
